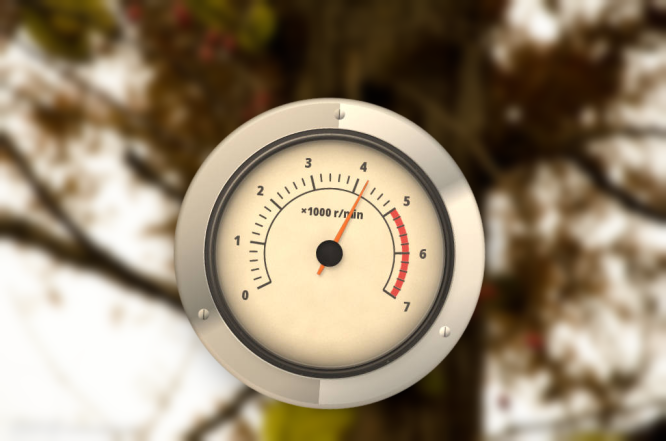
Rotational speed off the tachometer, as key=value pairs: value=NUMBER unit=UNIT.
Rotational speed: value=4200 unit=rpm
